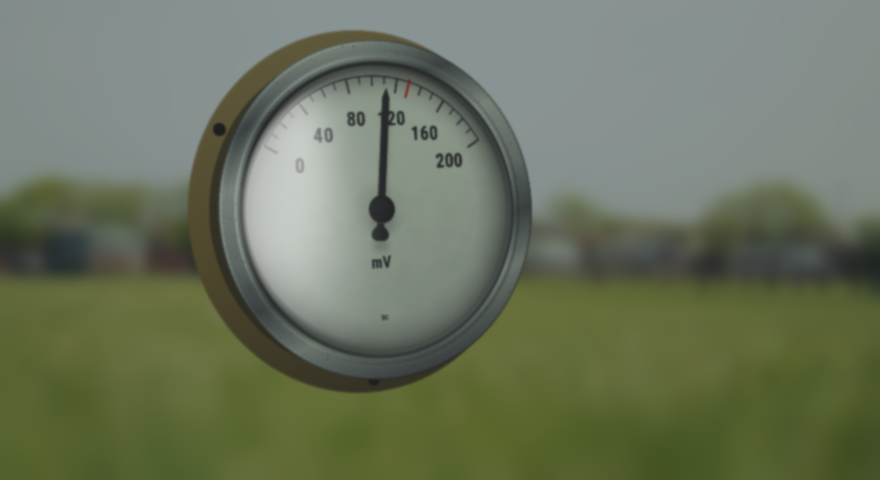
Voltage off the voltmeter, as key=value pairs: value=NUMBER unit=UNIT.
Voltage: value=110 unit=mV
